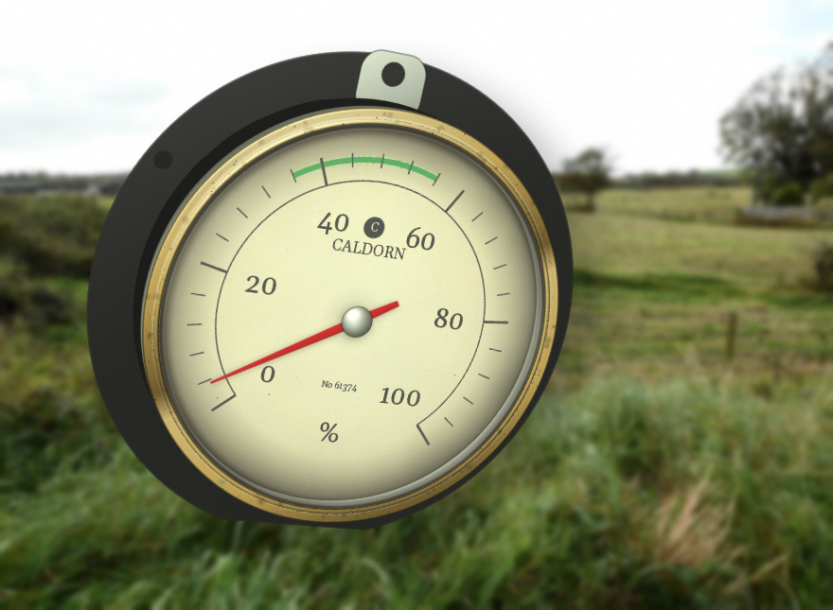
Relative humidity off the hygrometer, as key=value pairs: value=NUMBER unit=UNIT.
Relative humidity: value=4 unit=%
